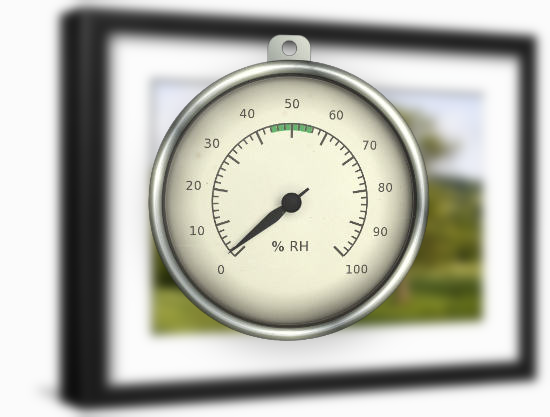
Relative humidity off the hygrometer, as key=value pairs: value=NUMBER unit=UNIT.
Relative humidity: value=2 unit=%
